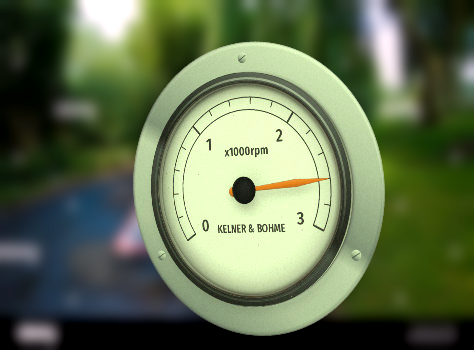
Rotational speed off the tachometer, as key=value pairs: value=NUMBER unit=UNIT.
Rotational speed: value=2600 unit=rpm
